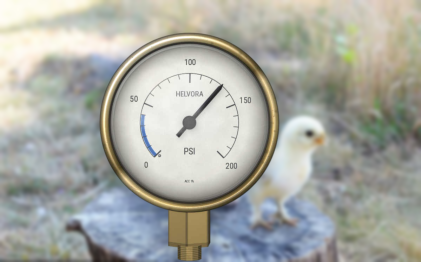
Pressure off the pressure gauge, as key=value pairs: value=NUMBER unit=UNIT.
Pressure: value=130 unit=psi
